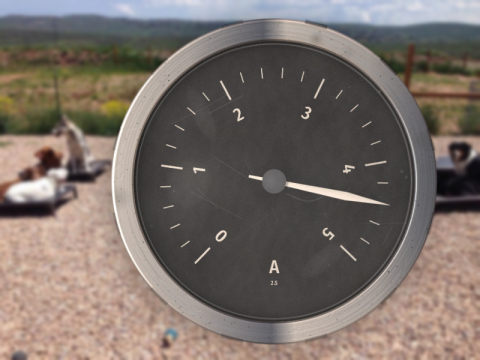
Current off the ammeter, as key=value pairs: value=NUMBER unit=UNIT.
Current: value=4.4 unit=A
